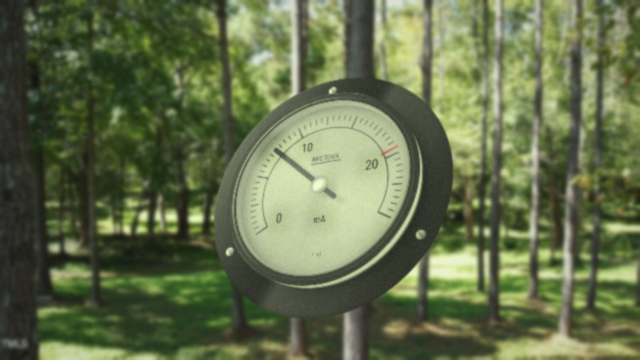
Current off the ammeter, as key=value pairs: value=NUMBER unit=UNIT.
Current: value=7.5 unit=mA
